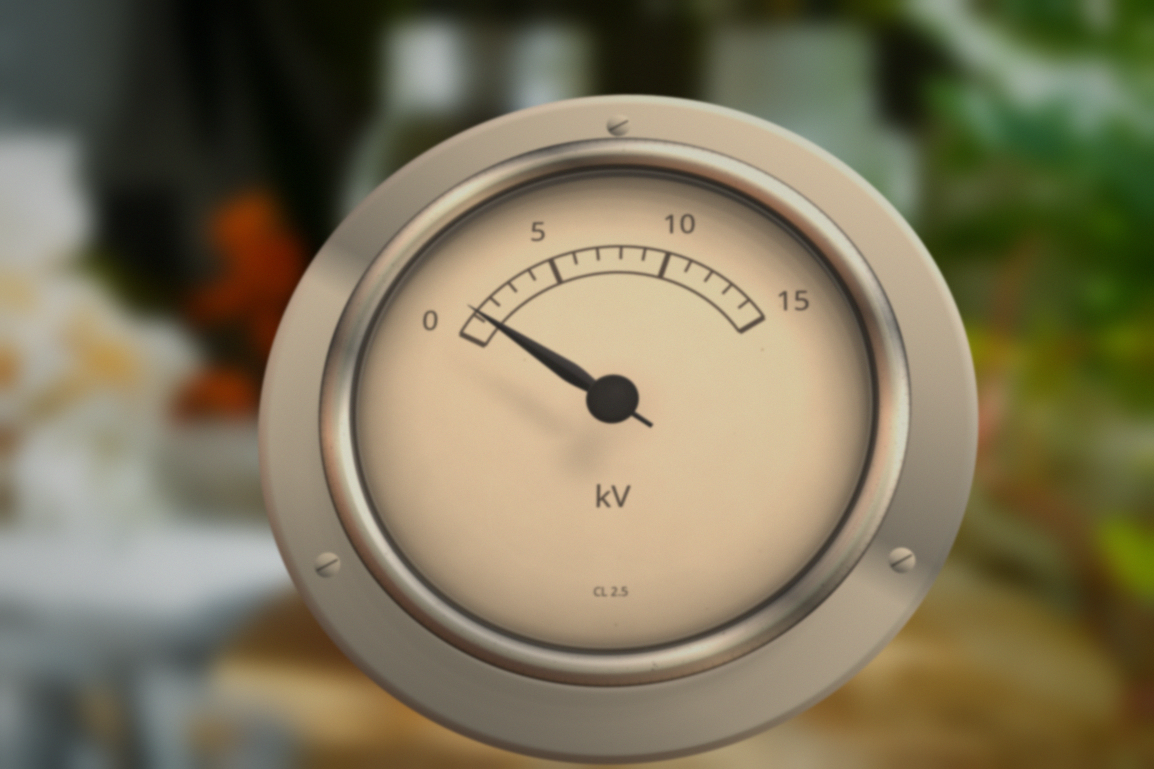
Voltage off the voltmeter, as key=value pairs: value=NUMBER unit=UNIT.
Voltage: value=1 unit=kV
